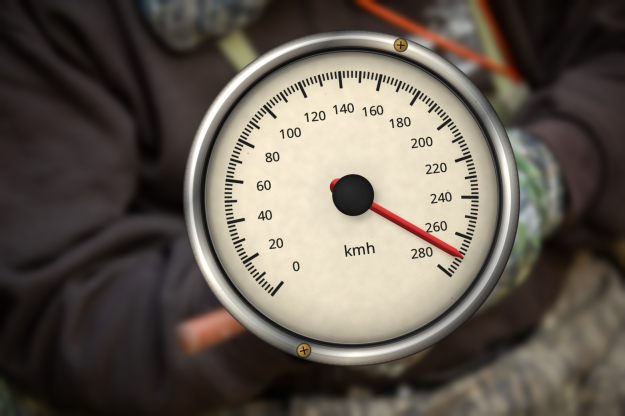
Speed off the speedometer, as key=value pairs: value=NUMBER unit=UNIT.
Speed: value=270 unit=km/h
